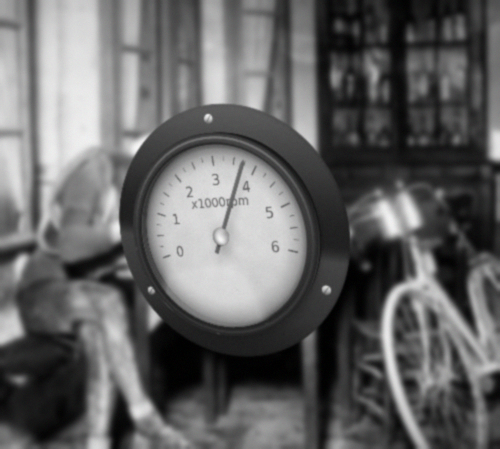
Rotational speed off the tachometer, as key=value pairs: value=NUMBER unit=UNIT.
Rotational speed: value=3750 unit=rpm
